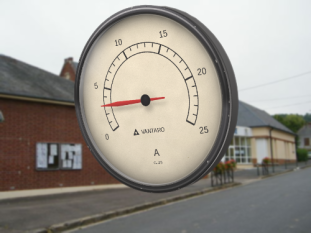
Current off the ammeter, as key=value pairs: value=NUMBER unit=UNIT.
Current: value=3 unit=A
